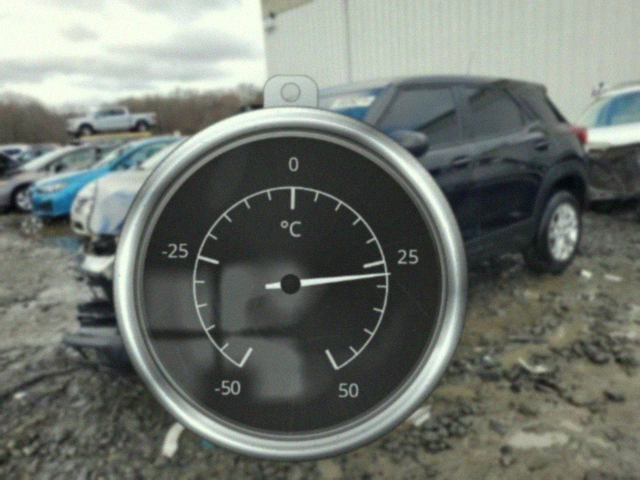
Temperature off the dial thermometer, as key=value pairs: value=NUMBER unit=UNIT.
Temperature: value=27.5 unit=°C
